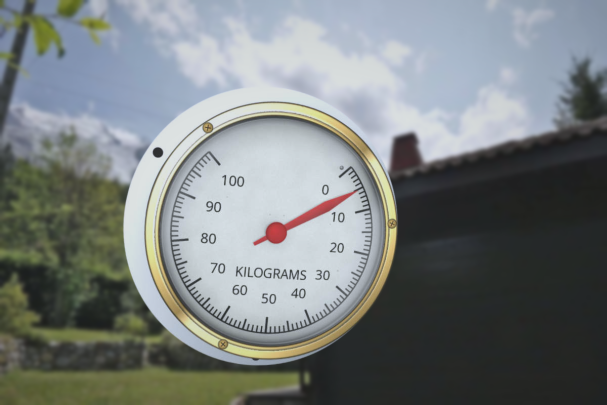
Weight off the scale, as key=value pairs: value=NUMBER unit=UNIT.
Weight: value=5 unit=kg
